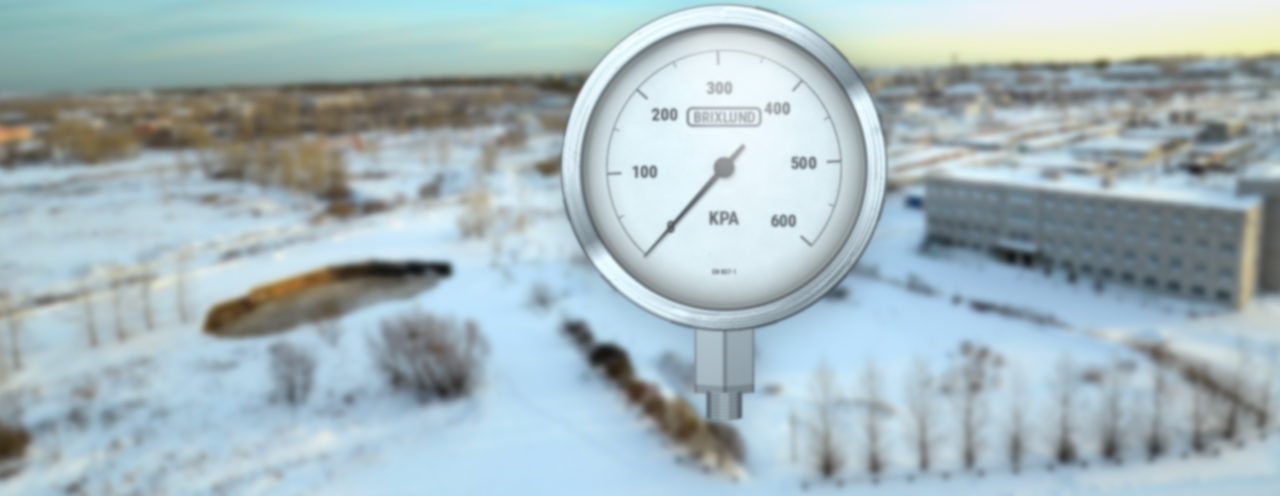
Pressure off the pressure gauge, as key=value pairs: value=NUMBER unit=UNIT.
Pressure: value=0 unit=kPa
